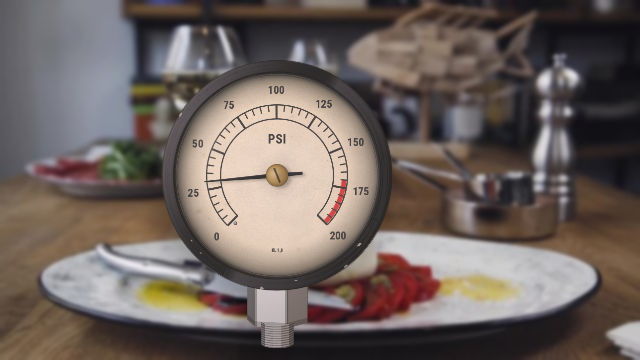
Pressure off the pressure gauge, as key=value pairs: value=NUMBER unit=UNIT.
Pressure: value=30 unit=psi
